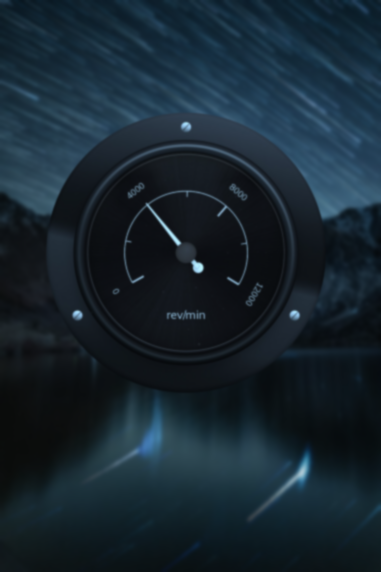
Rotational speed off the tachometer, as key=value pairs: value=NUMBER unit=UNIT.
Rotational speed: value=4000 unit=rpm
